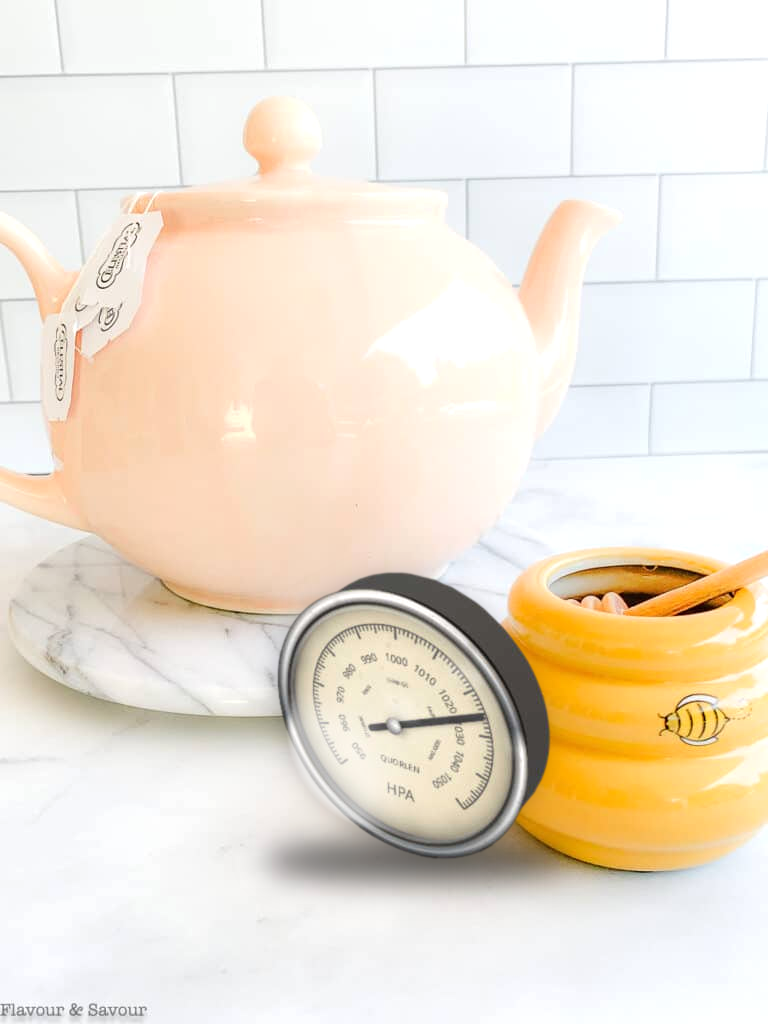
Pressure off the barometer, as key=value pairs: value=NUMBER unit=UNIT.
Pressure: value=1025 unit=hPa
